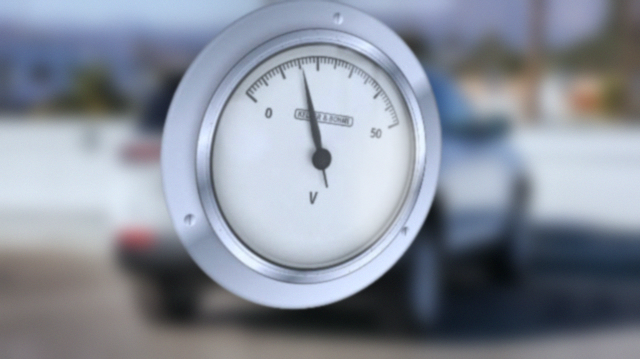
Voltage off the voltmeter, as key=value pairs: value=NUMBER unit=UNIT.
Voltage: value=15 unit=V
